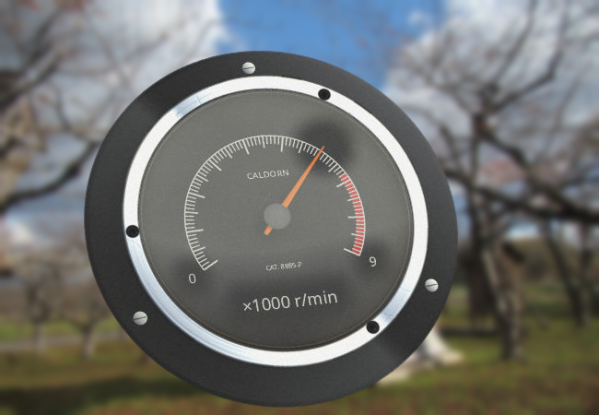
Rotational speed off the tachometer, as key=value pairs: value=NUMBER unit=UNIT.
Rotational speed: value=6000 unit=rpm
